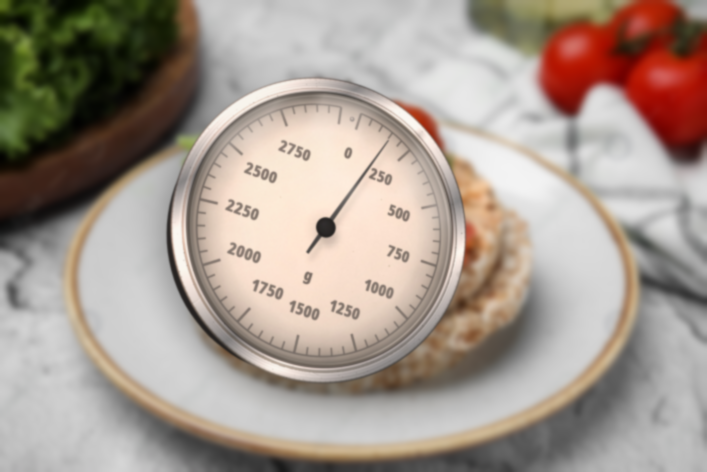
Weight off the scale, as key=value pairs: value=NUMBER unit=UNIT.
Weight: value=150 unit=g
